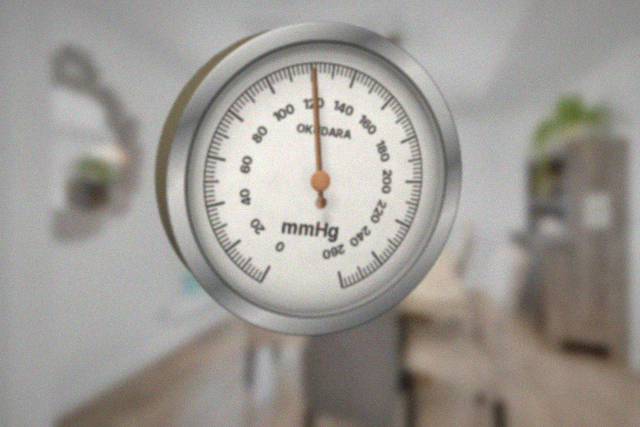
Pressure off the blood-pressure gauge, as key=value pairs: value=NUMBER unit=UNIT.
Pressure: value=120 unit=mmHg
